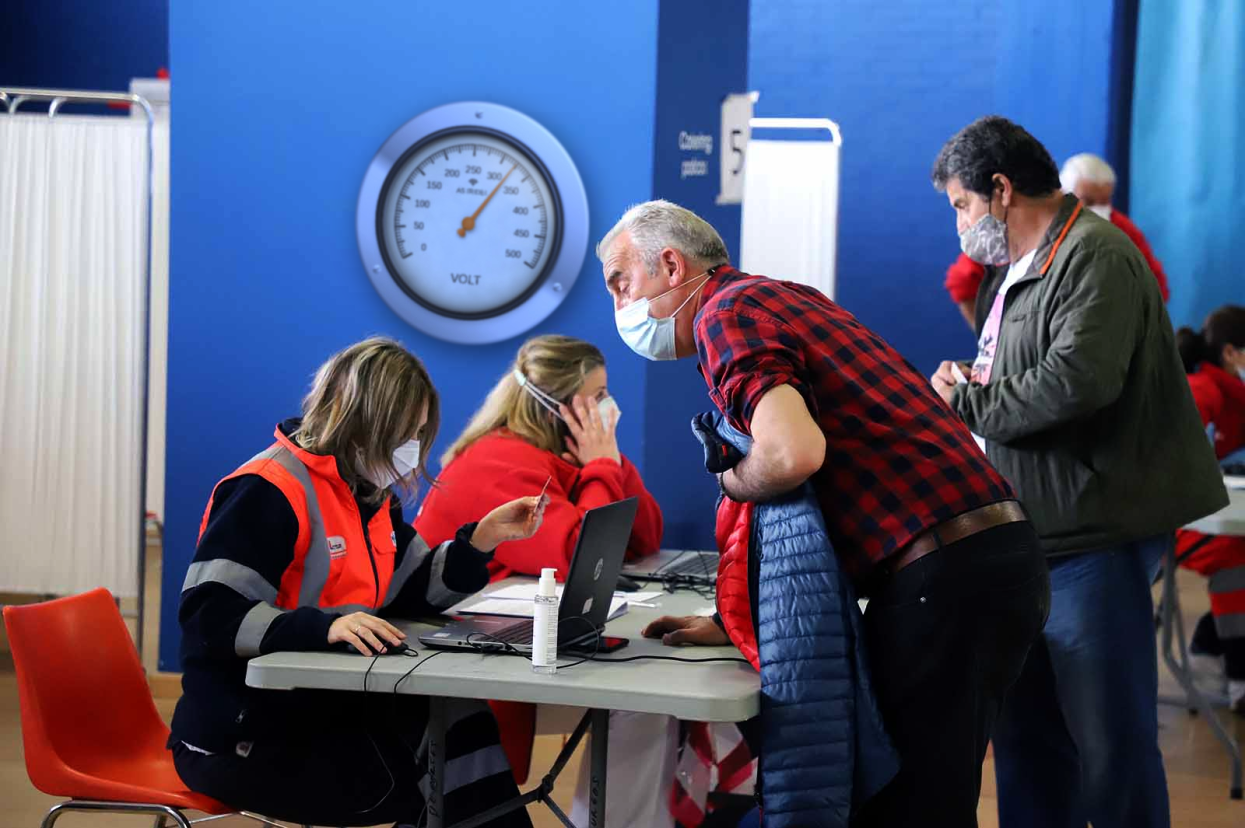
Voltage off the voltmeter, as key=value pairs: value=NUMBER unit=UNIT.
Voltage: value=325 unit=V
